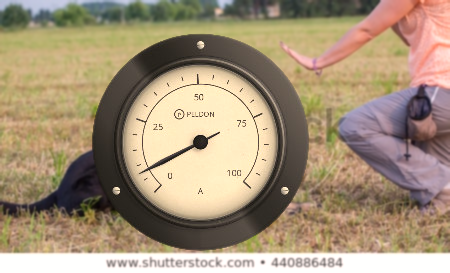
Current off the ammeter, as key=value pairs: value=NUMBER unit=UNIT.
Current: value=7.5 unit=A
